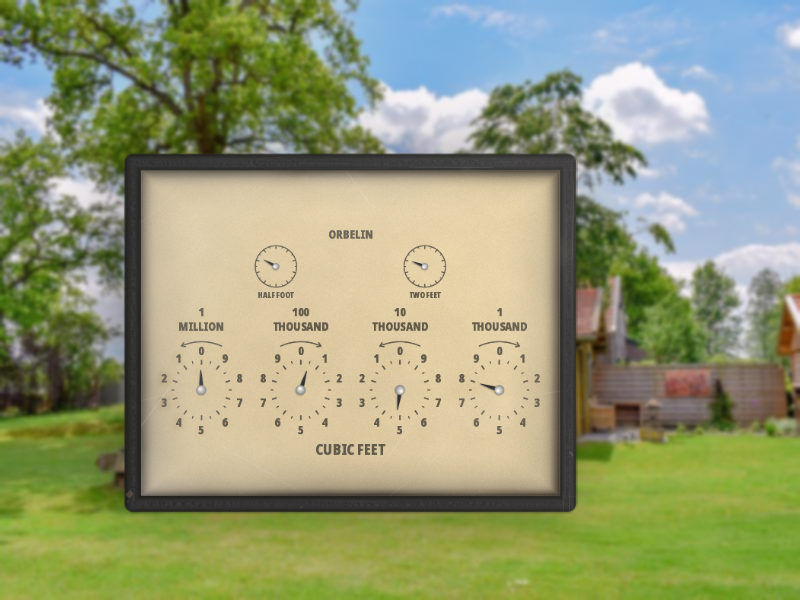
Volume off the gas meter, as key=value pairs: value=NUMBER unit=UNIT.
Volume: value=4800 unit=ft³
